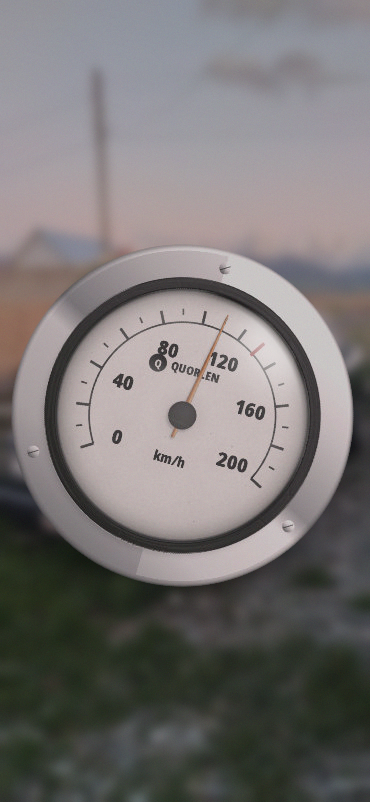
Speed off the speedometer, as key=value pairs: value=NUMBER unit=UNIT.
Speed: value=110 unit=km/h
